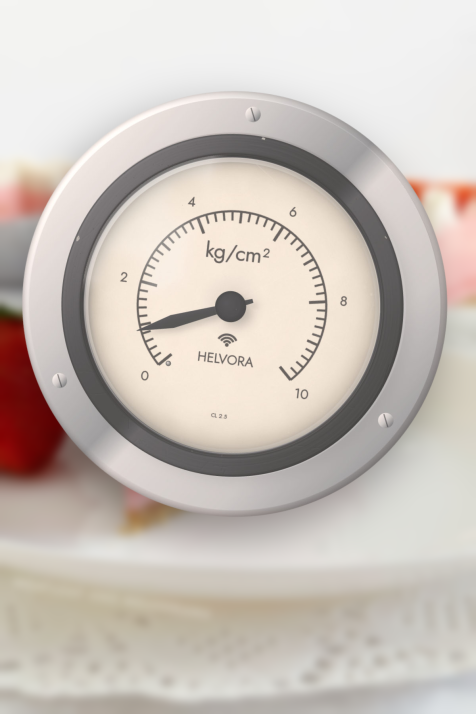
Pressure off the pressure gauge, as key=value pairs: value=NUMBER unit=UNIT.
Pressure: value=0.9 unit=kg/cm²
